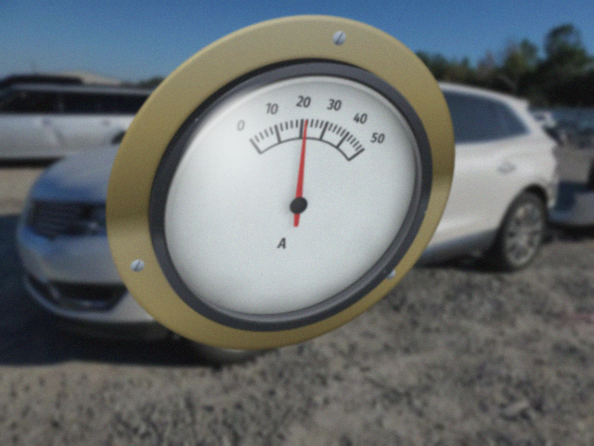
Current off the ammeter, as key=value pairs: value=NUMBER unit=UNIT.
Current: value=20 unit=A
